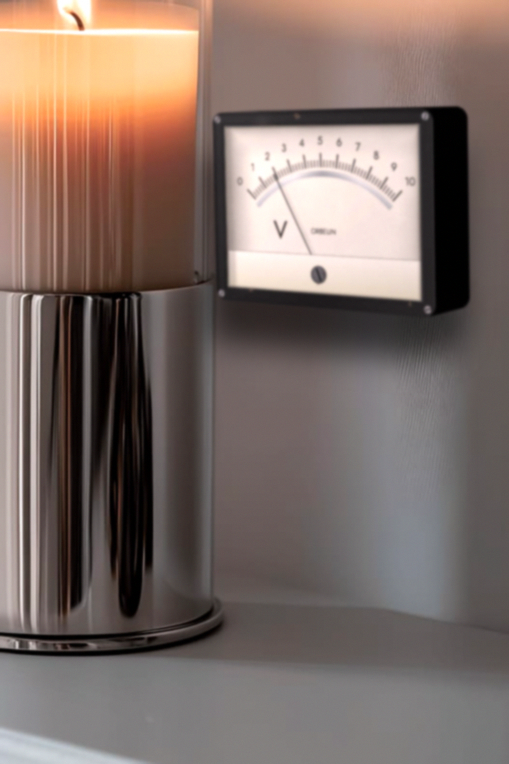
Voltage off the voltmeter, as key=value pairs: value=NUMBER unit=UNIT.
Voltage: value=2 unit=V
